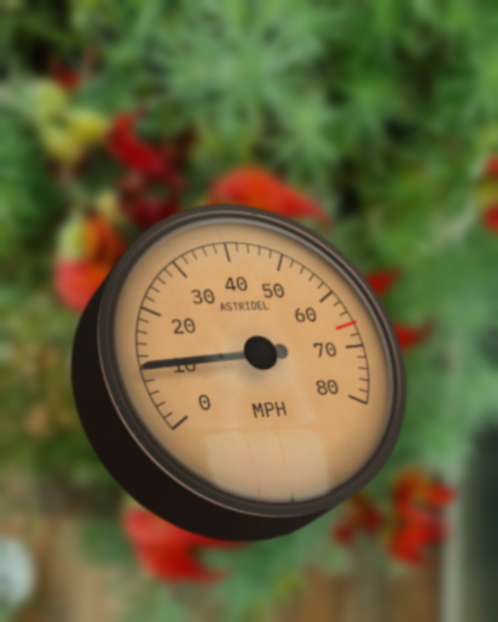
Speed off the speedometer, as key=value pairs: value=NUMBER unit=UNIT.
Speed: value=10 unit=mph
